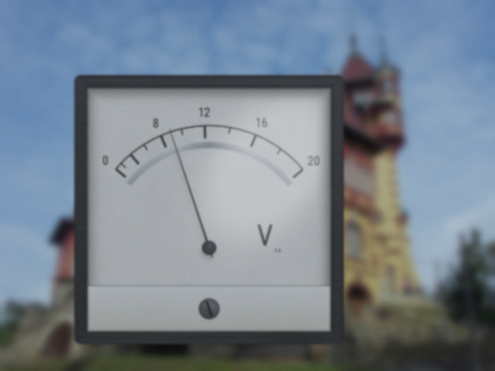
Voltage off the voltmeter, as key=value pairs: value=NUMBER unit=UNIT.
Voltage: value=9 unit=V
